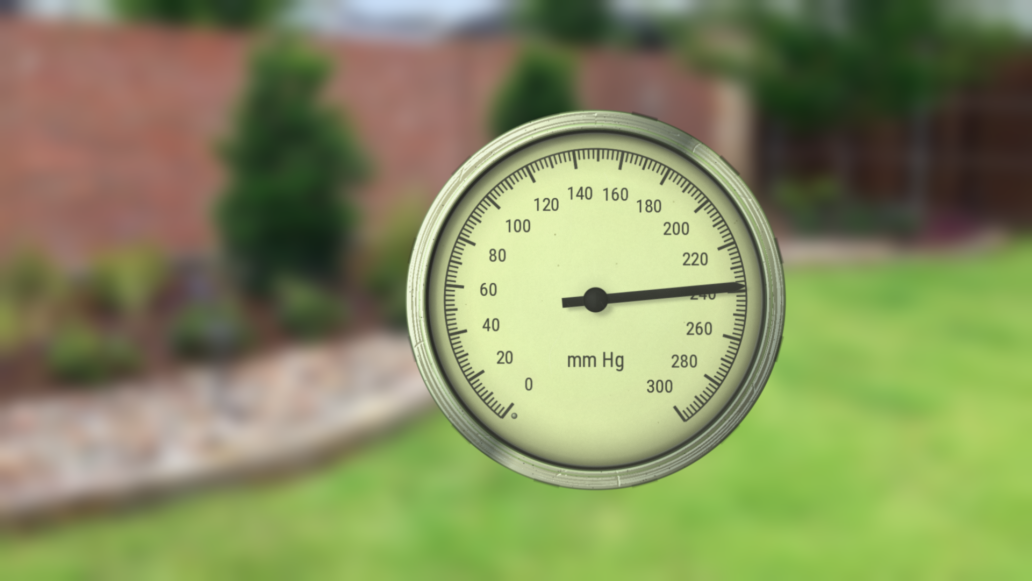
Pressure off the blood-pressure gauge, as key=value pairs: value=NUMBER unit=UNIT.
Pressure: value=238 unit=mmHg
